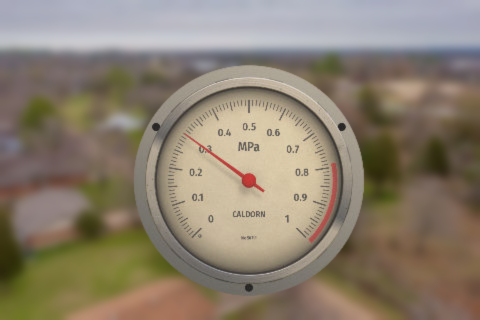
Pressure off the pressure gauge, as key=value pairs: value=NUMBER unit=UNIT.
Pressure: value=0.3 unit=MPa
